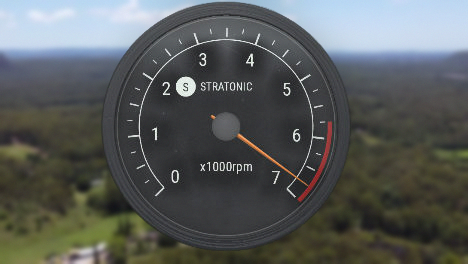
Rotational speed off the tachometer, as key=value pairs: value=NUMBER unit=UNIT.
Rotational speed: value=6750 unit=rpm
